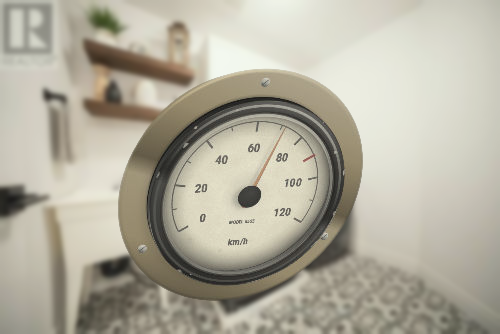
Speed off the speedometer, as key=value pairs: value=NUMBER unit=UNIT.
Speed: value=70 unit=km/h
